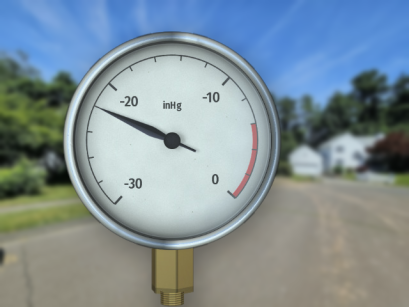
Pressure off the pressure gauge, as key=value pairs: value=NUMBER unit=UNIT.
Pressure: value=-22 unit=inHg
